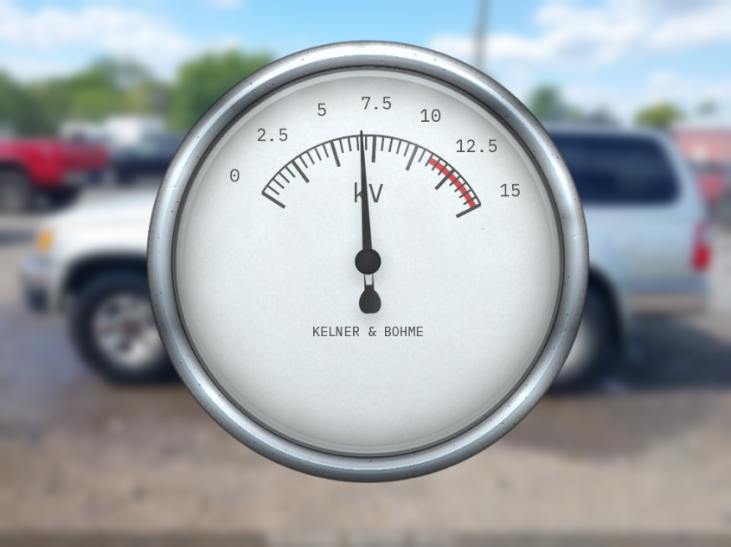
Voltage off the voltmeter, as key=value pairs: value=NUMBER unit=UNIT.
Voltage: value=6.75 unit=kV
